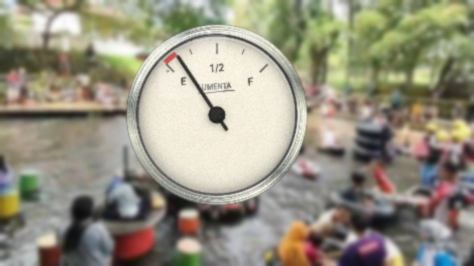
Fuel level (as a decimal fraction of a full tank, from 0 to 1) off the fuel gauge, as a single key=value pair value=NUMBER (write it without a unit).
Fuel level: value=0.125
